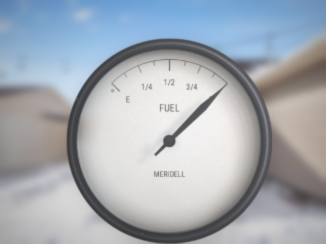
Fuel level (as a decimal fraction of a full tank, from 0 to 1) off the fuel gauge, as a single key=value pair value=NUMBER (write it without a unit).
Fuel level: value=1
